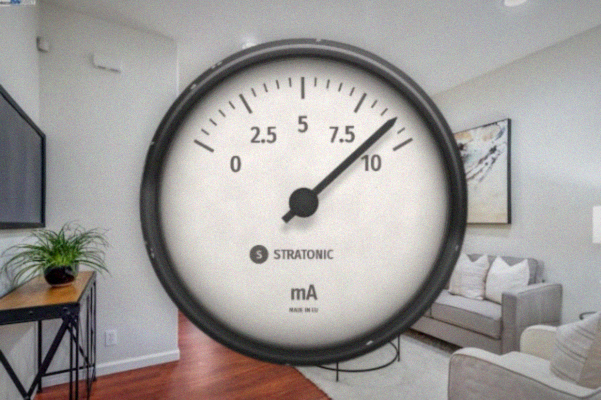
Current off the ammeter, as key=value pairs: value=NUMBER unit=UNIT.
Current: value=9 unit=mA
